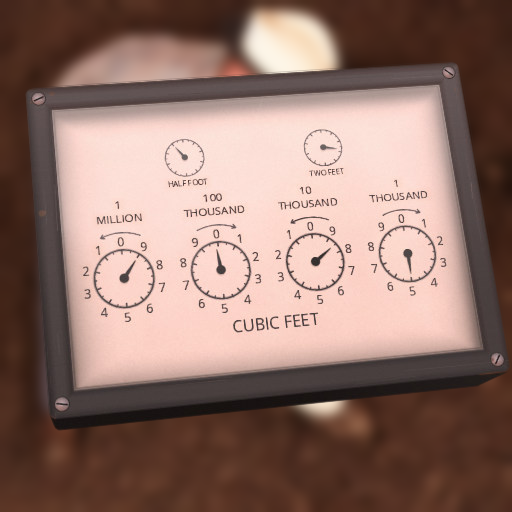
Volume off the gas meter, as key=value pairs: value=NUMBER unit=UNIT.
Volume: value=898500 unit=ft³
